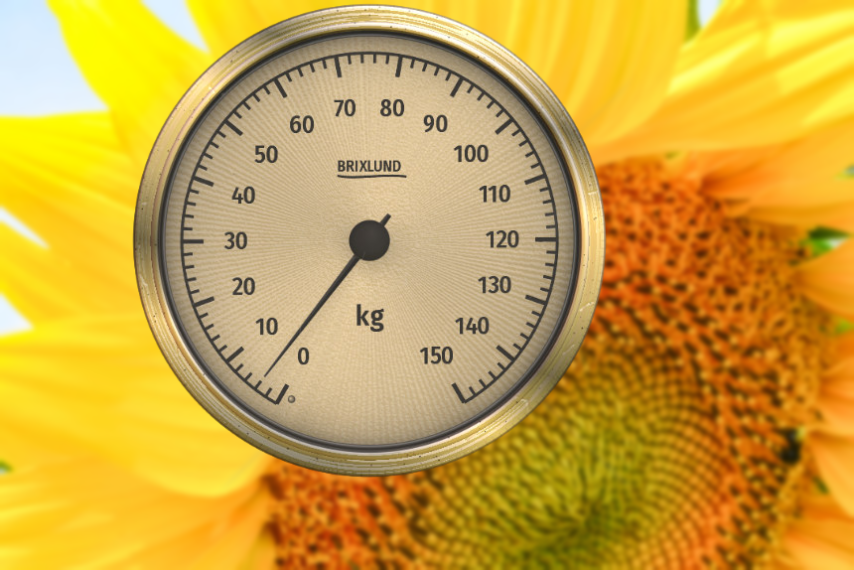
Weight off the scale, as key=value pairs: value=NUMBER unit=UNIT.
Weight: value=4 unit=kg
